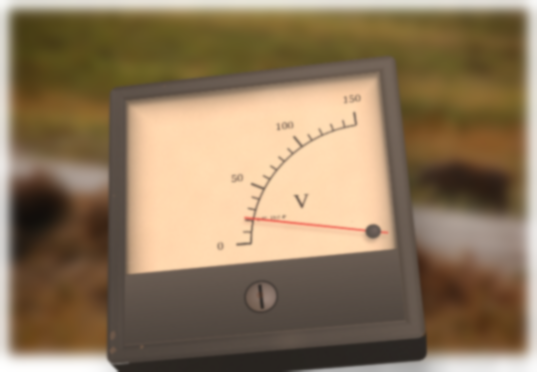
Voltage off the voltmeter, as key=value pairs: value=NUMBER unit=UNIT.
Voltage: value=20 unit=V
